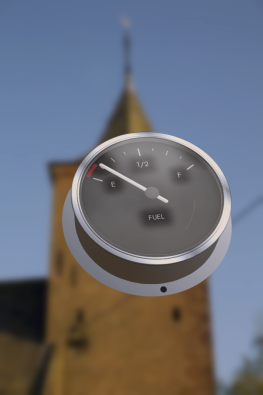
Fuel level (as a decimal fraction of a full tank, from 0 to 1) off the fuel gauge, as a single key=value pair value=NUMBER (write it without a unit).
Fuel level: value=0.125
